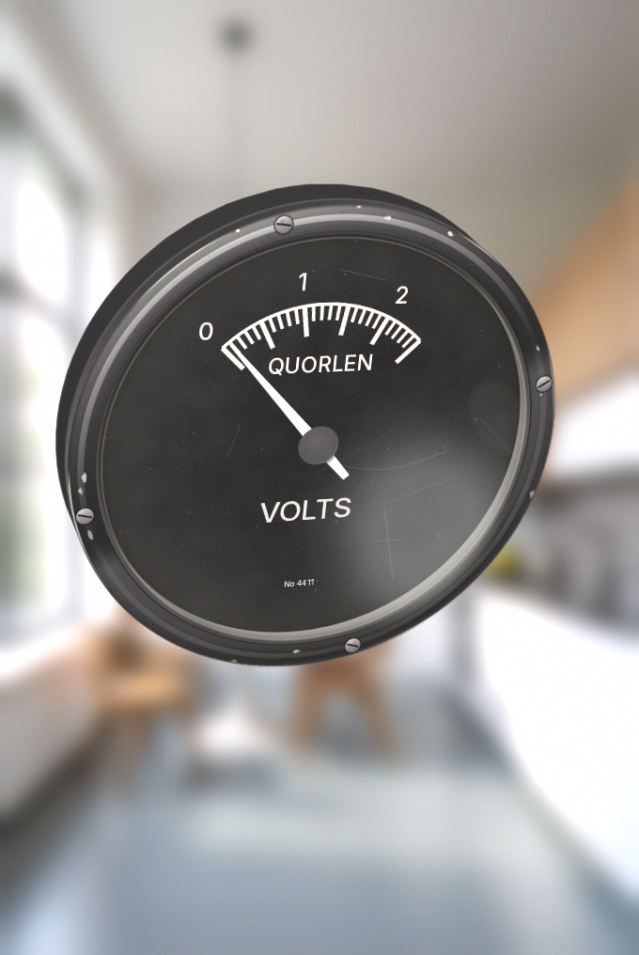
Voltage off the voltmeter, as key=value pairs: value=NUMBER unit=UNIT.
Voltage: value=0.1 unit=V
